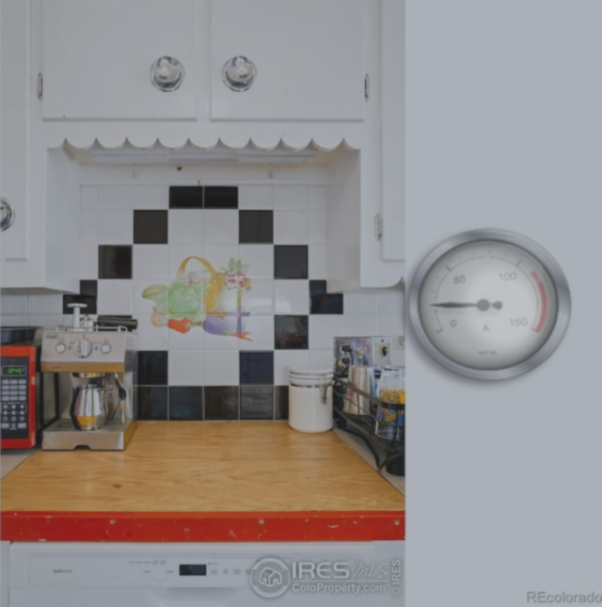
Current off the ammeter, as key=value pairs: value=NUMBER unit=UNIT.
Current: value=20 unit=A
